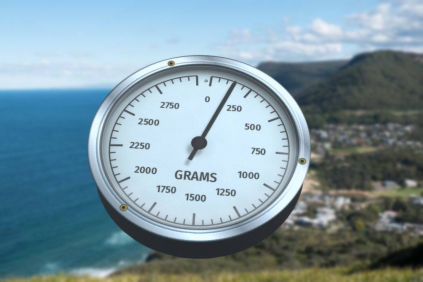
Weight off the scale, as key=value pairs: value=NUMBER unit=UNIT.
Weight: value=150 unit=g
